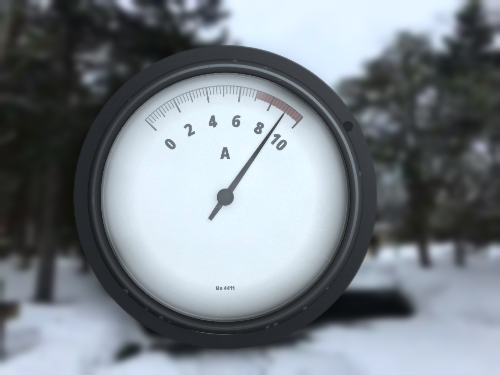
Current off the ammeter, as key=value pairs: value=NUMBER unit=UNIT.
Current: value=9 unit=A
